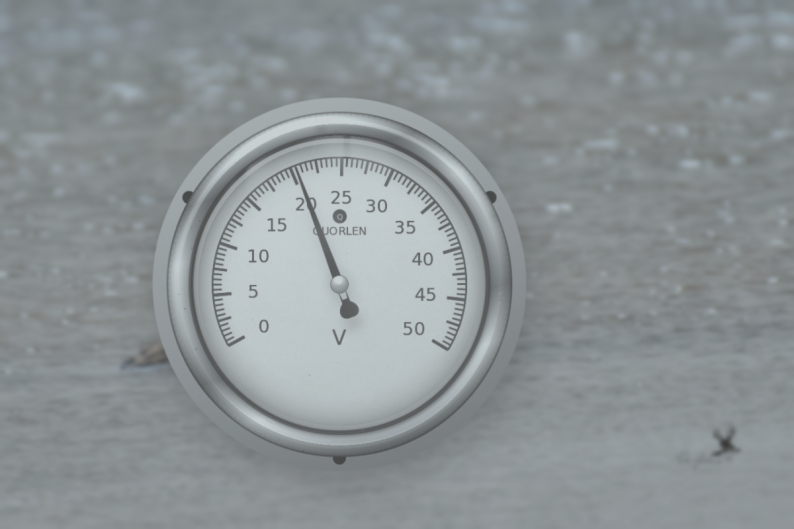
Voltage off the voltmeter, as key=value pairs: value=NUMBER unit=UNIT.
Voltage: value=20.5 unit=V
